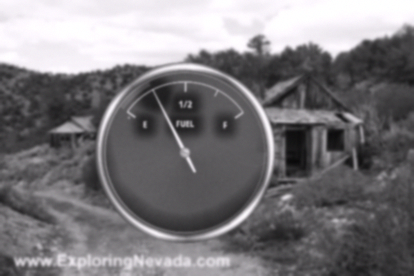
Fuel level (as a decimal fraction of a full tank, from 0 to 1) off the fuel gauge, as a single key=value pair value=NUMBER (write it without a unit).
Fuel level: value=0.25
